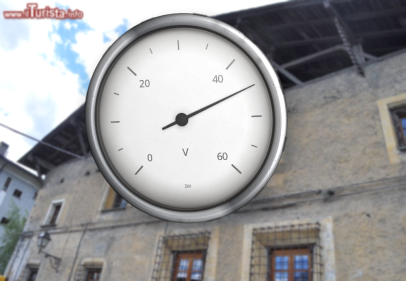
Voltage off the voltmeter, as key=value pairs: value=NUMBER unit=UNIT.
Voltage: value=45 unit=V
